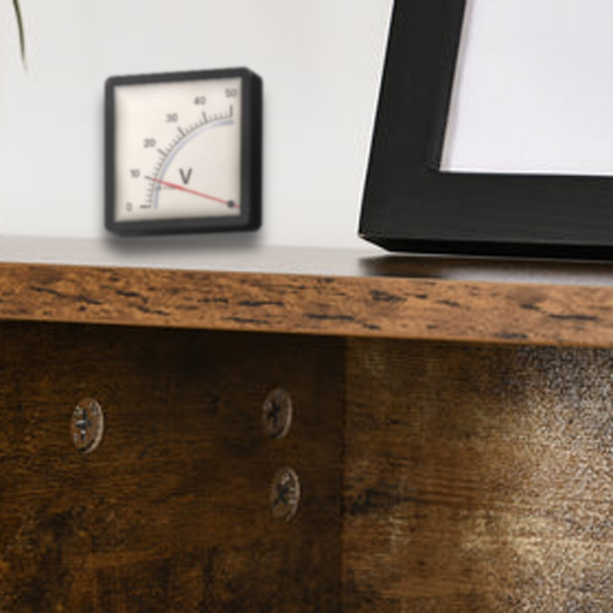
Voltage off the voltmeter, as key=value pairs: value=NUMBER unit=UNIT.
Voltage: value=10 unit=V
